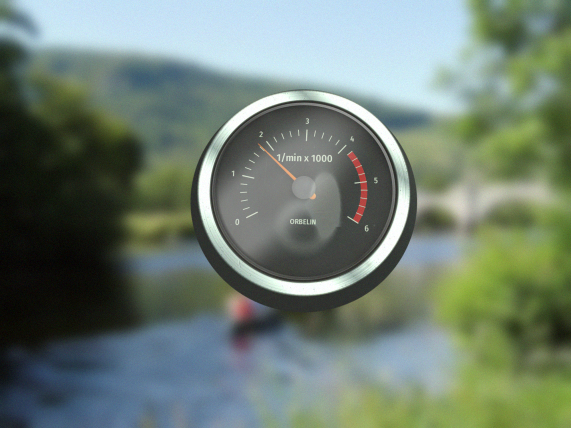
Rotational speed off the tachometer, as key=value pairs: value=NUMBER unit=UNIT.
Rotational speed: value=1800 unit=rpm
